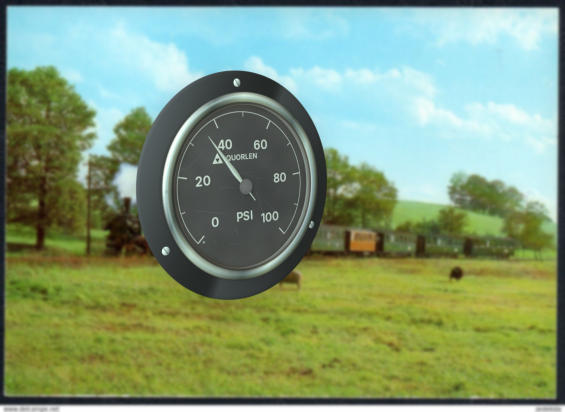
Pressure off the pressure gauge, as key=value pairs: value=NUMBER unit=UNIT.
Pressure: value=35 unit=psi
